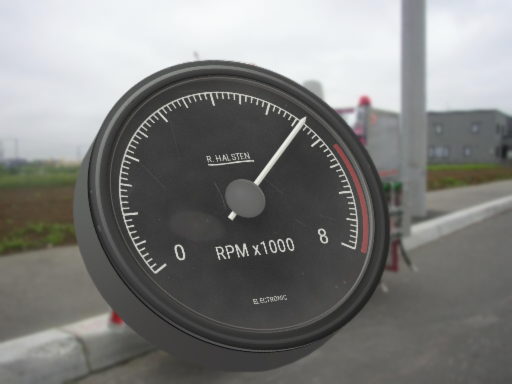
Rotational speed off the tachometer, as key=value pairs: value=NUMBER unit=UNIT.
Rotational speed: value=5600 unit=rpm
